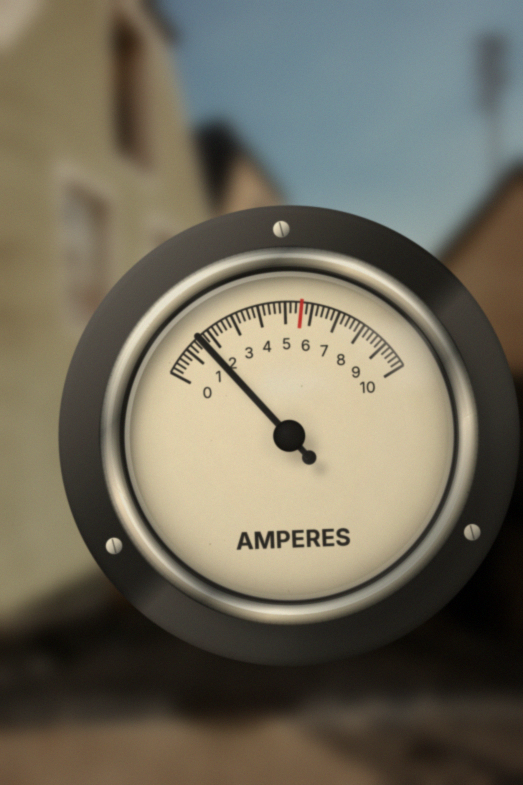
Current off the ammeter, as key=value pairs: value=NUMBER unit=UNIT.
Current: value=1.6 unit=A
